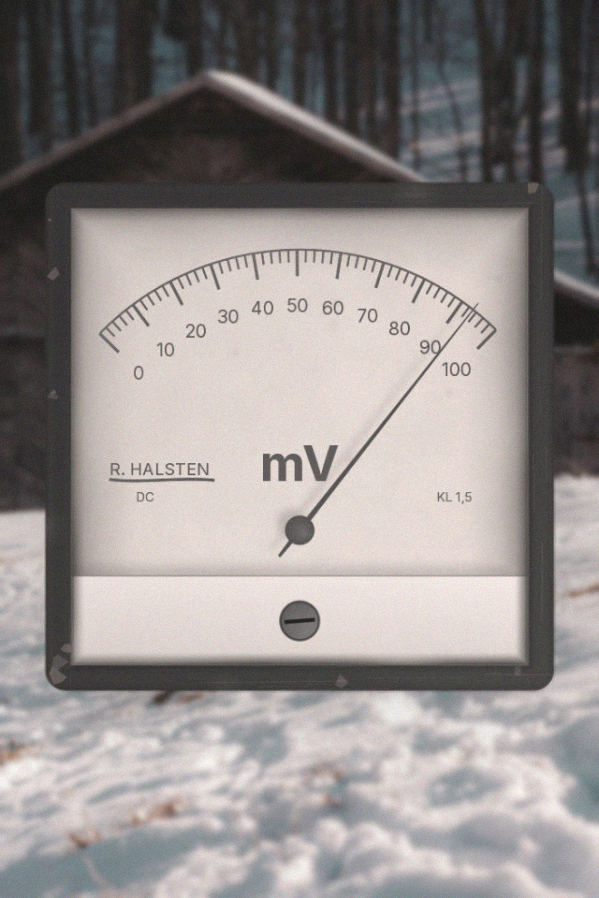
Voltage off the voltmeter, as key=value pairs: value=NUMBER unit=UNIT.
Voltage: value=93 unit=mV
